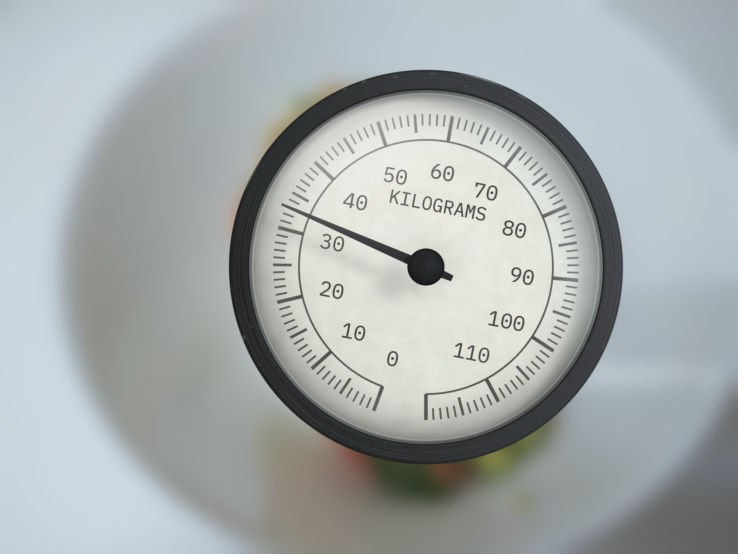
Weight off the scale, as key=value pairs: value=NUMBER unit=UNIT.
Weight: value=33 unit=kg
